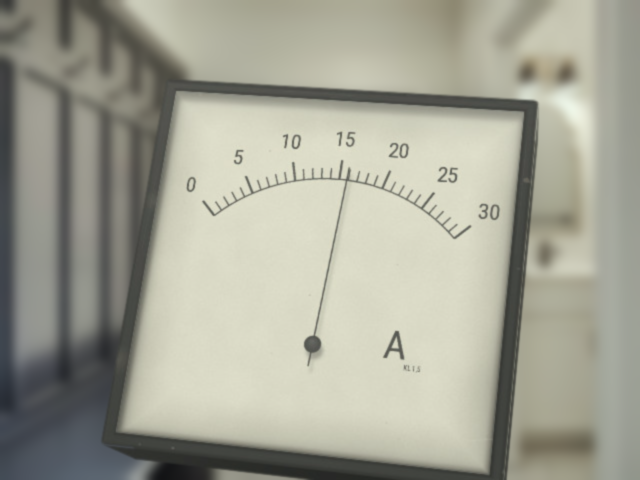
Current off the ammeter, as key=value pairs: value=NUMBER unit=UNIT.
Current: value=16 unit=A
